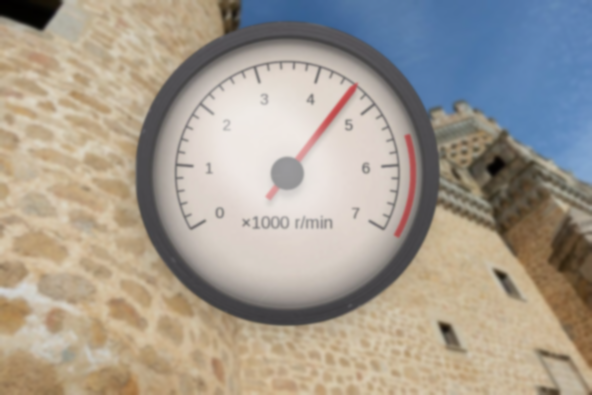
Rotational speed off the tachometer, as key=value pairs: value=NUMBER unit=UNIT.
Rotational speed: value=4600 unit=rpm
